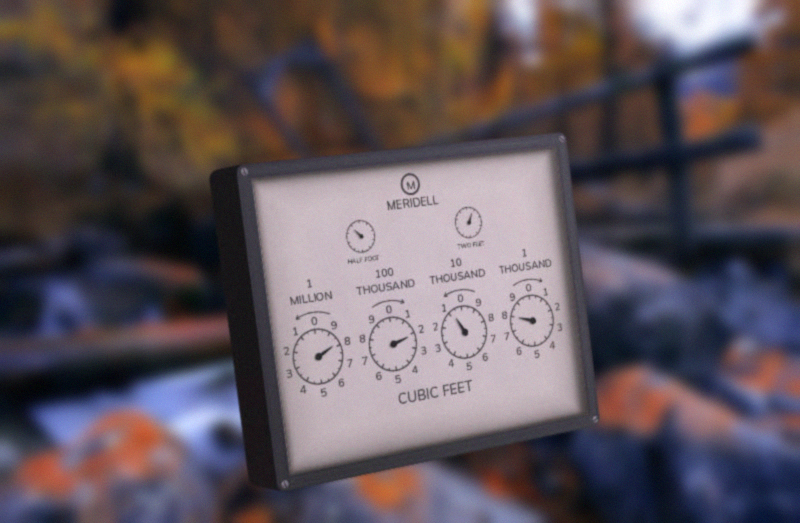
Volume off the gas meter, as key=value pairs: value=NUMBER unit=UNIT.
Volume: value=820800 unit=ft³
